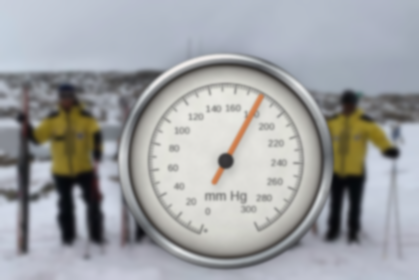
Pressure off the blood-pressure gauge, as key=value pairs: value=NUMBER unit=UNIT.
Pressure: value=180 unit=mmHg
